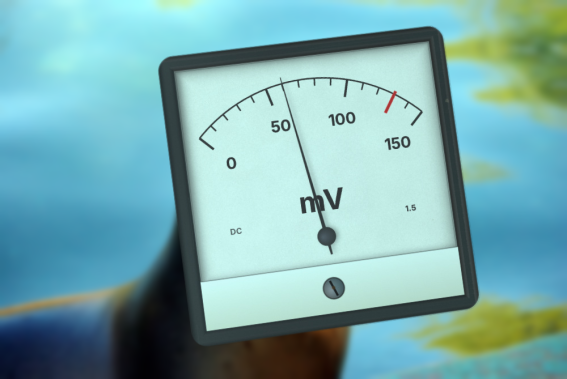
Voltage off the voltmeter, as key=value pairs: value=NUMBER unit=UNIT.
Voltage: value=60 unit=mV
